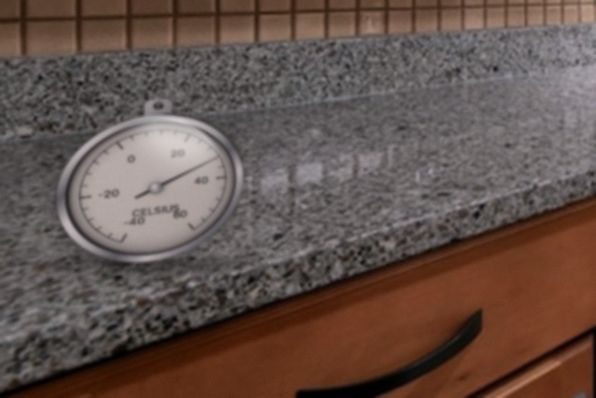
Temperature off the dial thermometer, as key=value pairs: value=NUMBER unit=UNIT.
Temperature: value=32 unit=°C
